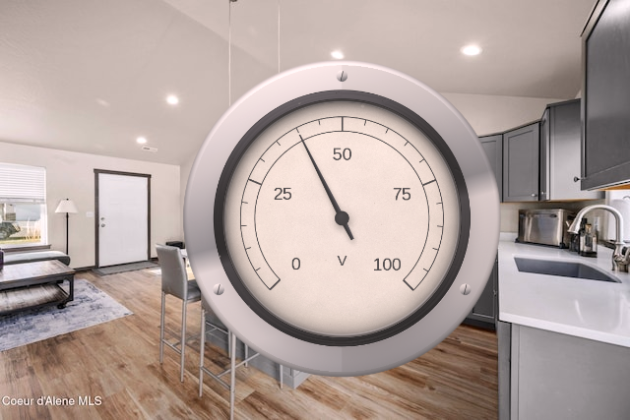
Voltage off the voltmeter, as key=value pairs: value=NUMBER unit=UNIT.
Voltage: value=40 unit=V
